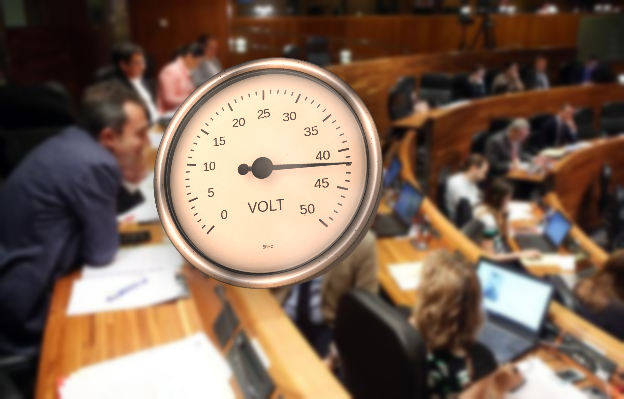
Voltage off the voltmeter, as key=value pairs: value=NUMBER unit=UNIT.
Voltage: value=42 unit=V
